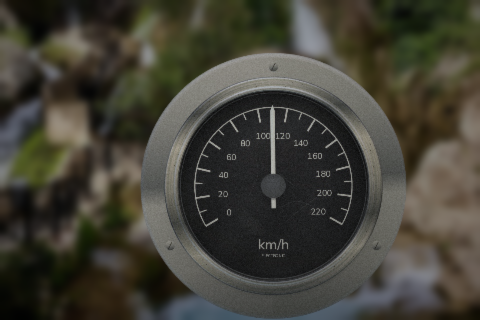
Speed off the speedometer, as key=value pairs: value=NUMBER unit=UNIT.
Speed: value=110 unit=km/h
